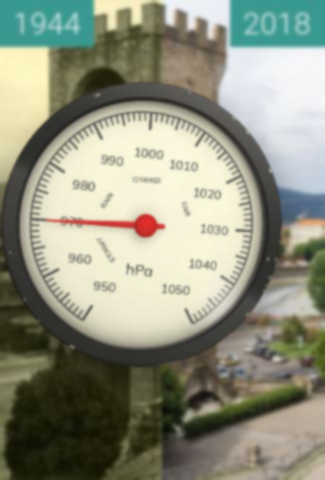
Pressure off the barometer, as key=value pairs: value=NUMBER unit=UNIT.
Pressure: value=970 unit=hPa
